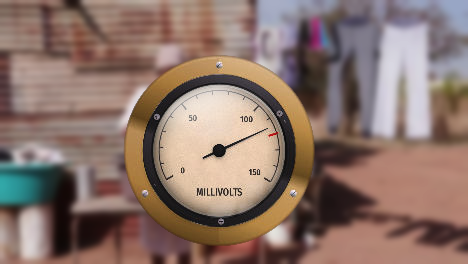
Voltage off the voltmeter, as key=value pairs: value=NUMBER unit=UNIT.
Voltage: value=115 unit=mV
